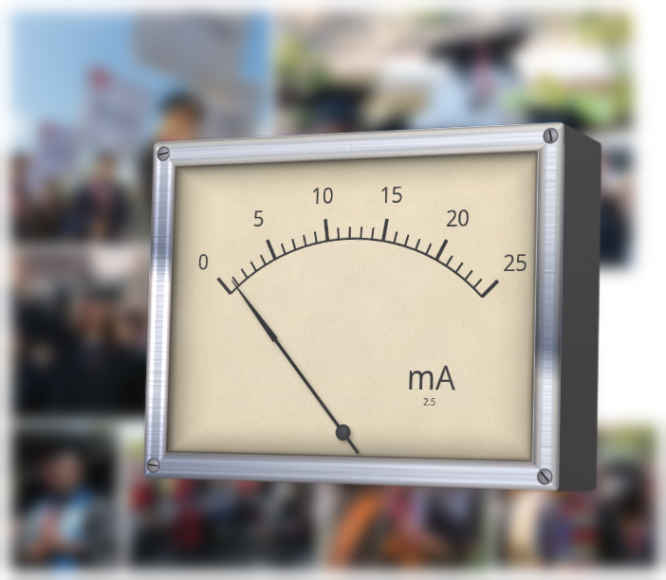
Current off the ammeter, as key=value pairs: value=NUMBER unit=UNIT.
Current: value=1 unit=mA
